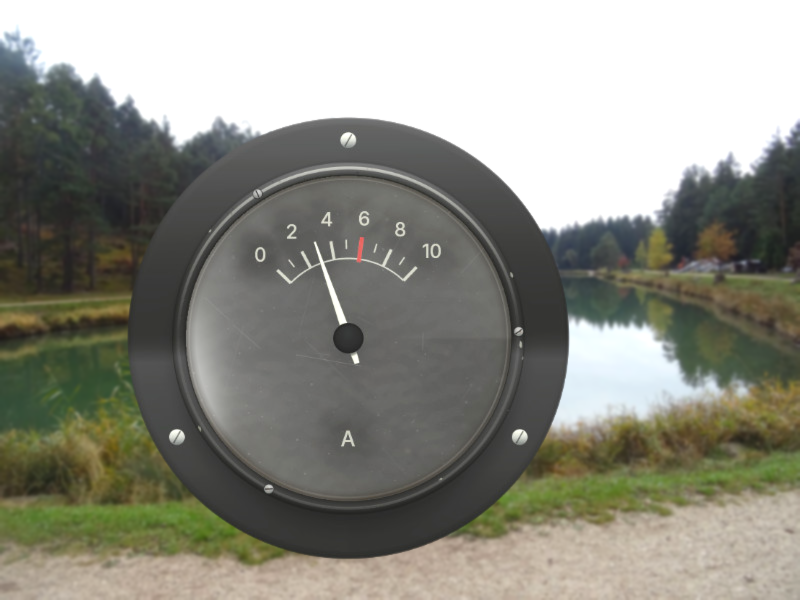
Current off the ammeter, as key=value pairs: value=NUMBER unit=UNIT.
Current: value=3 unit=A
